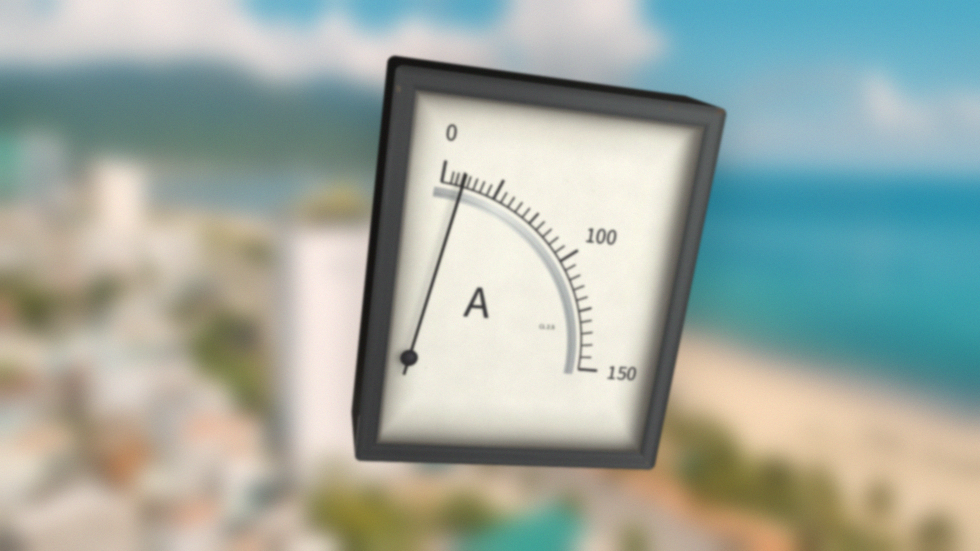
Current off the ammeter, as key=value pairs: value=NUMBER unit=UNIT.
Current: value=25 unit=A
